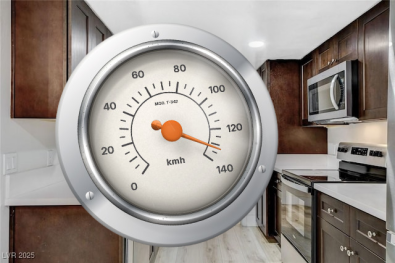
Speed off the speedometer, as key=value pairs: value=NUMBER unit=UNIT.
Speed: value=132.5 unit=km/h
